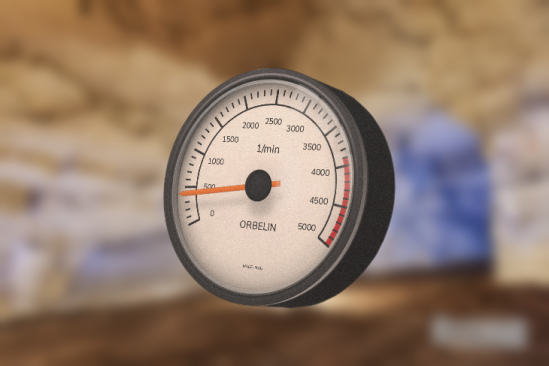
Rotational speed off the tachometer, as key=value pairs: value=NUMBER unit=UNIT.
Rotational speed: value=400 unit=rpm
